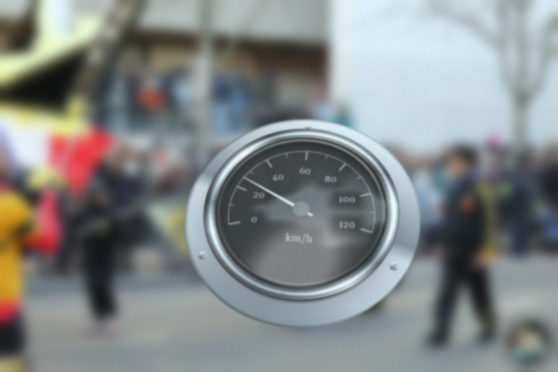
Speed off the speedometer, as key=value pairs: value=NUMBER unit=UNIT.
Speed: value=25 unit=km/h
